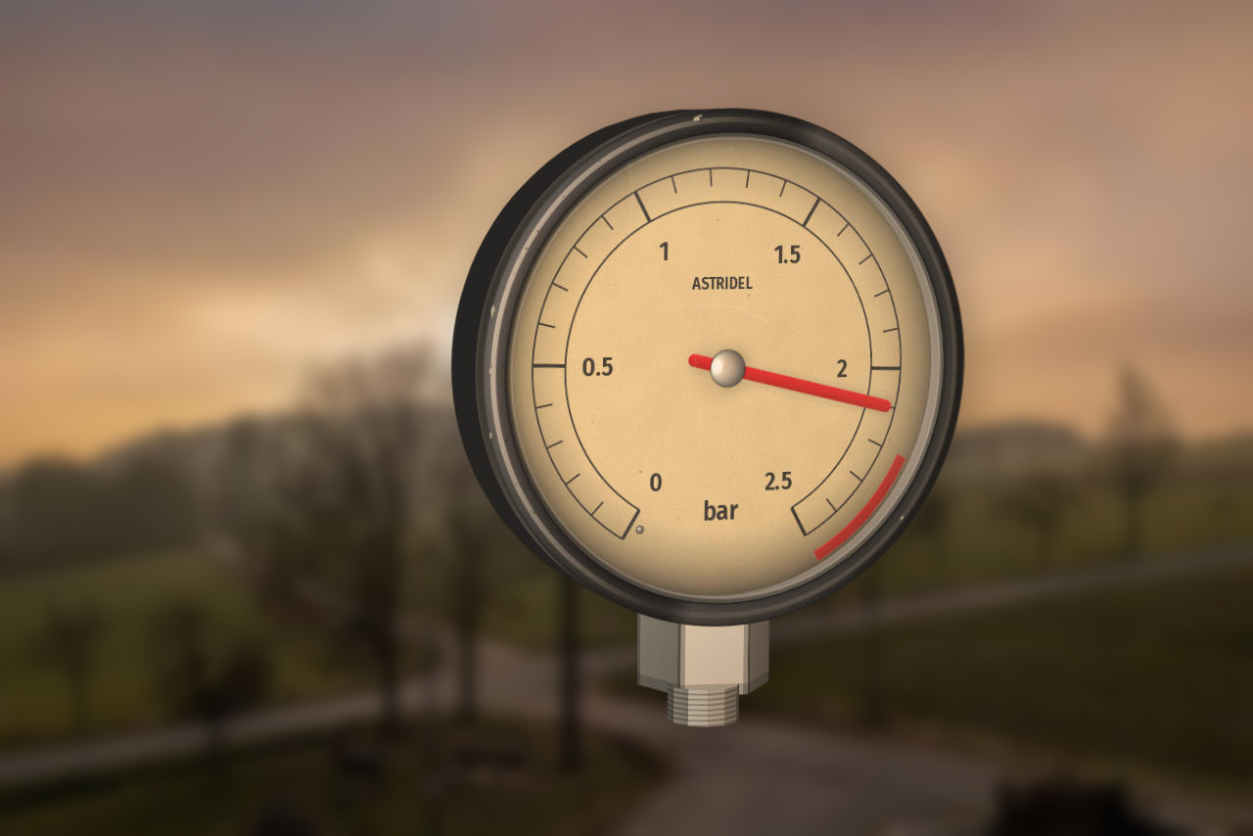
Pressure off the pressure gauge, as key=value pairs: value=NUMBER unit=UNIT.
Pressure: value=2.1 unit=bar
